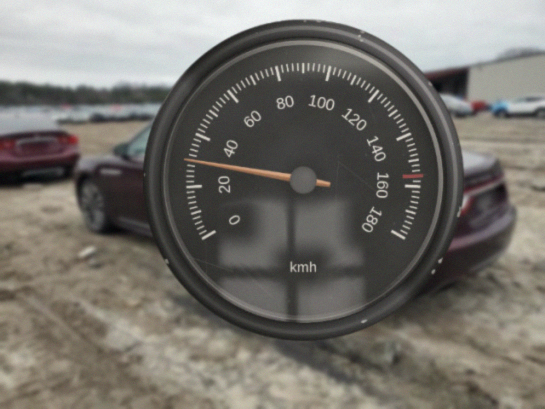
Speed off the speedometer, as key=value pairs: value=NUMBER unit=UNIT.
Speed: value=30 unit=km/h
